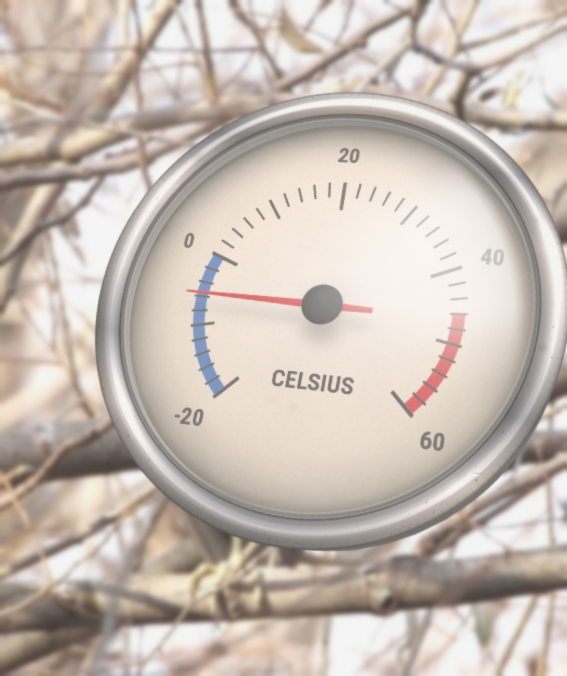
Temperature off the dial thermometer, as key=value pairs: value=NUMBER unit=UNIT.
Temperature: value=-6 unit=°C
